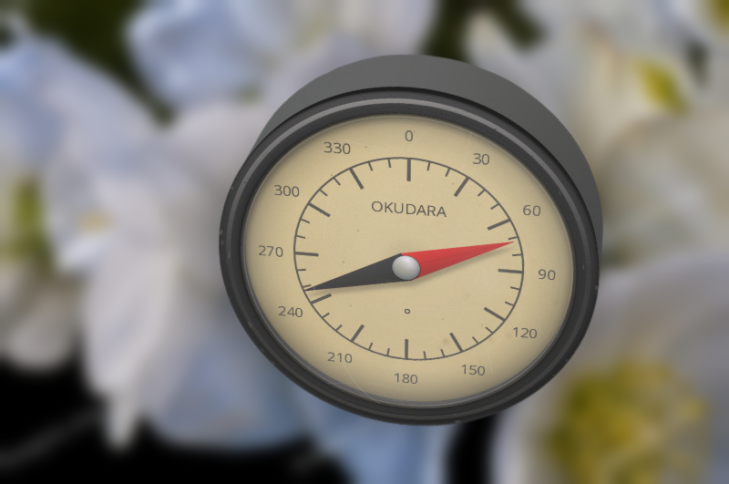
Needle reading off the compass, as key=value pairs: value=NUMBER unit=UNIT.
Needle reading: value=70 unit=°
